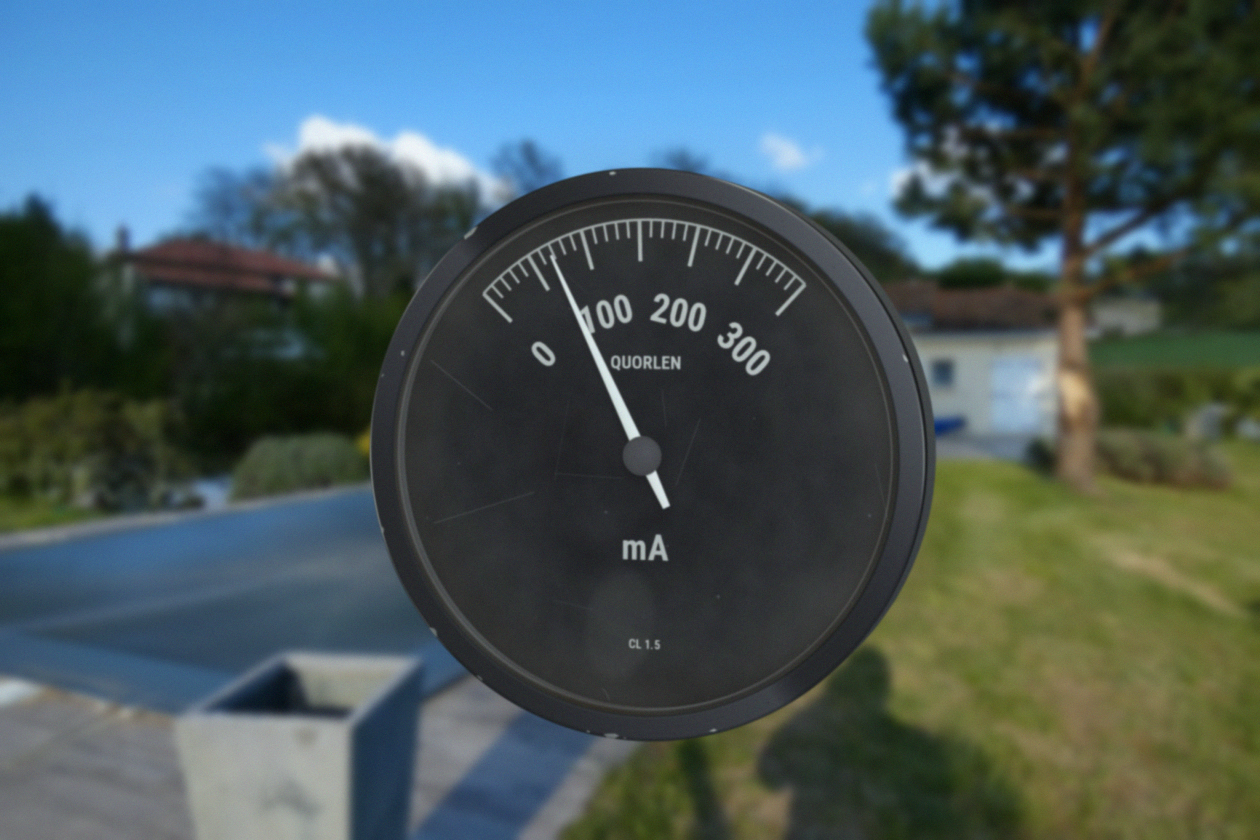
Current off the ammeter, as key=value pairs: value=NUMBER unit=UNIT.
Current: value=70 unit=mA
